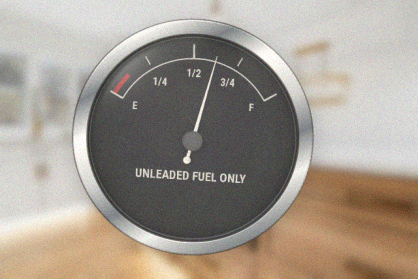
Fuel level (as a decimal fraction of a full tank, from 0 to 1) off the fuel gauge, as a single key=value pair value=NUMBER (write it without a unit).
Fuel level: value=0.625
